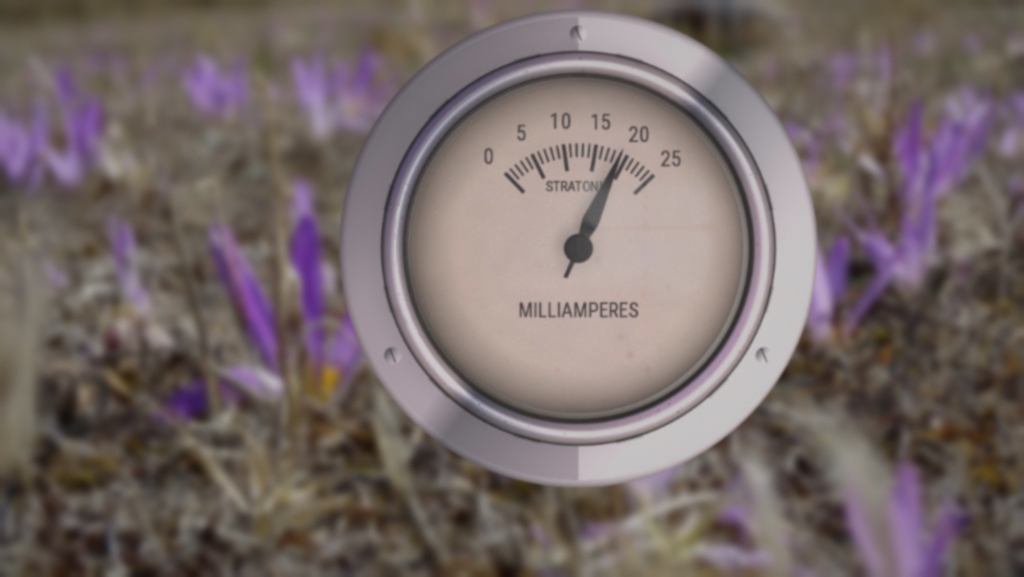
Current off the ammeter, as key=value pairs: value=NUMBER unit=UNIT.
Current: value=19 unit=mA
